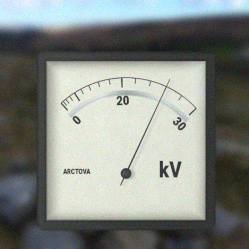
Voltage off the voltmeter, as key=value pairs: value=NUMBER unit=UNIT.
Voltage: value=26 unit=kV
